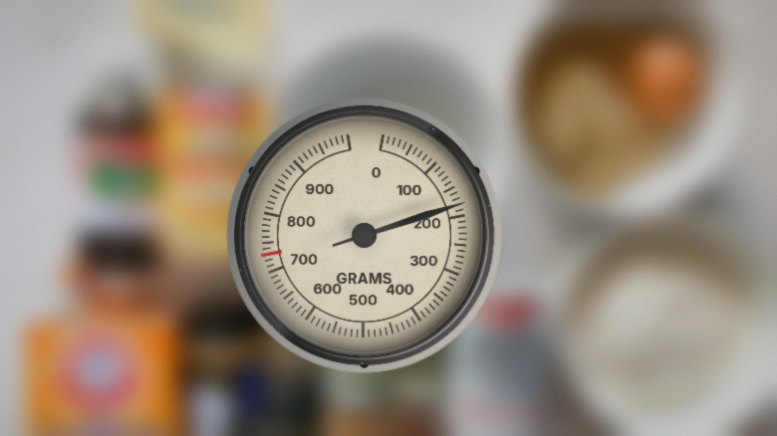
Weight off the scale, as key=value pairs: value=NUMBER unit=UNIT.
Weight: value=180 unit=g
